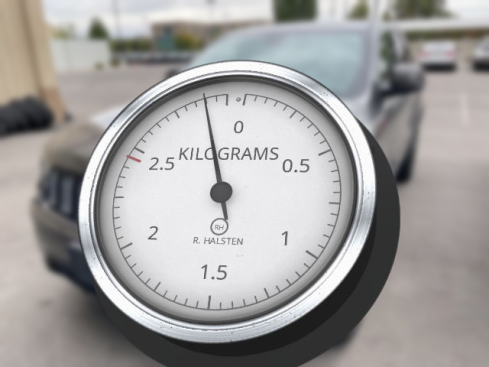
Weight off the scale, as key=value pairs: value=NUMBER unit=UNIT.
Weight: value=2.9 unit=kg
